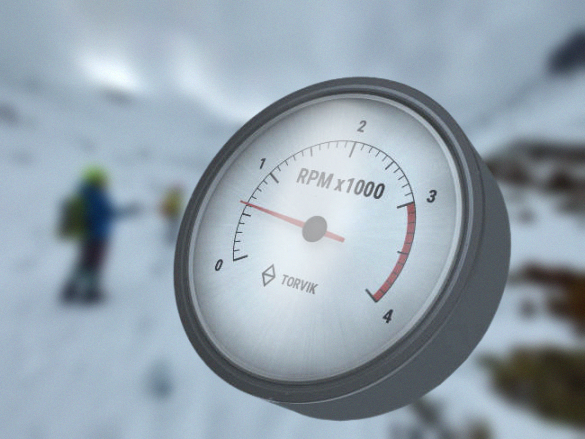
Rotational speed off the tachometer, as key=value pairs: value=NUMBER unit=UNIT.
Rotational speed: value=600 unit=rpm
